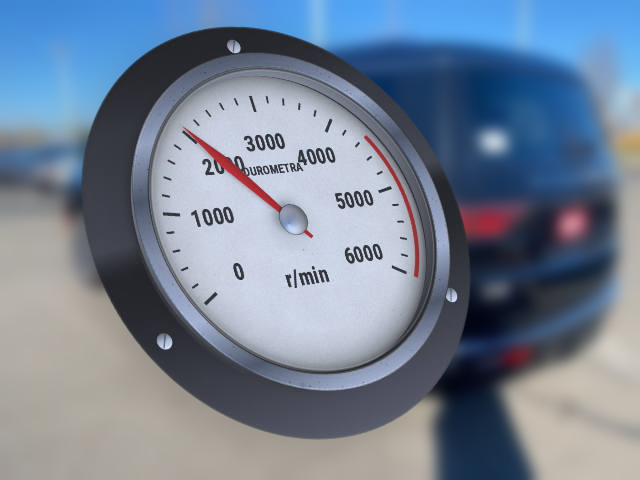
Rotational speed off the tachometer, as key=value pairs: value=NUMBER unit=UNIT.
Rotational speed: value=2000 unit=rpm
